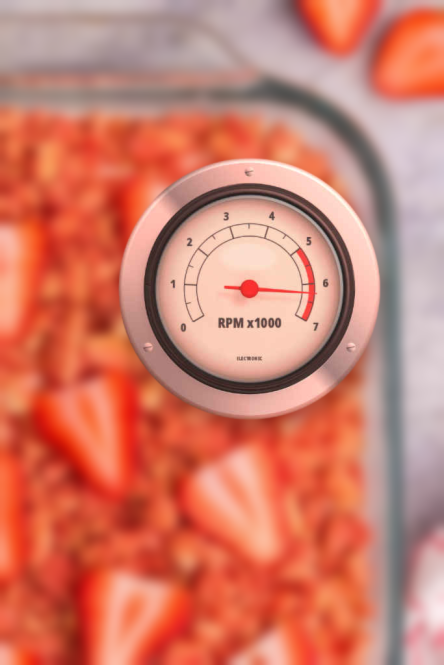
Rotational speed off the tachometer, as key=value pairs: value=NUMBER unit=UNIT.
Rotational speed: value=6250 unit=rpm
